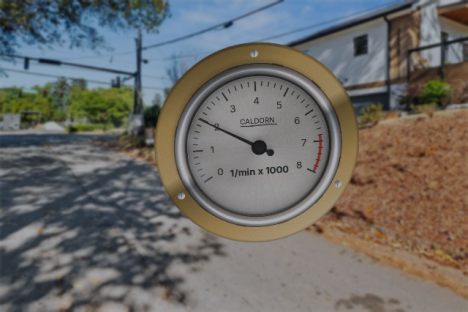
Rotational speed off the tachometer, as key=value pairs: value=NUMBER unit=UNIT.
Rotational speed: value=2000 unit=rpm
